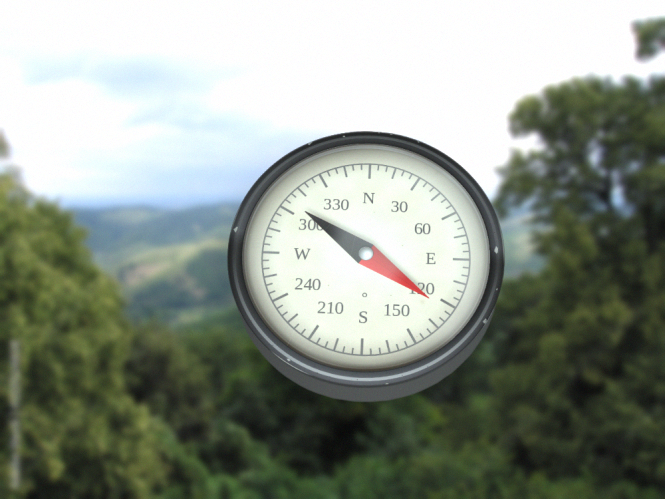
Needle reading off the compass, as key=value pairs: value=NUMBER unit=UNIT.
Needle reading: value=125 unit=°
